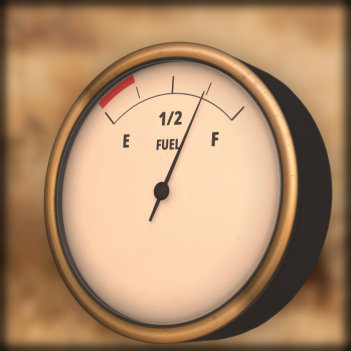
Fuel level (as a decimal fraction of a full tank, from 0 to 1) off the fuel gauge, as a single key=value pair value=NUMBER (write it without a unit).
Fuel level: value=0.75
